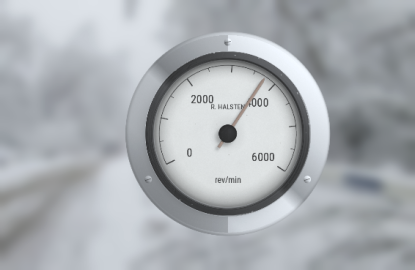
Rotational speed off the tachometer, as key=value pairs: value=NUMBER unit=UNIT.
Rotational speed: value=3750 unit=rpm
